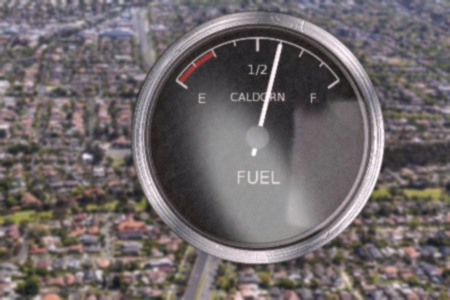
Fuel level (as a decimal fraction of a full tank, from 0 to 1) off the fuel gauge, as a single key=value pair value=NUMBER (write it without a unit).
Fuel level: value=0.625
